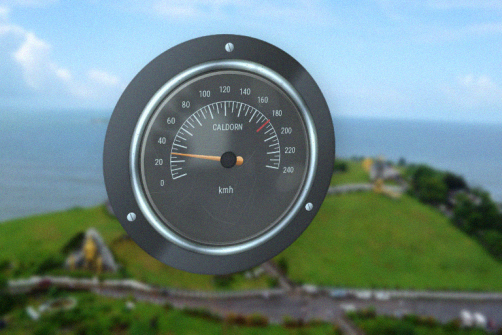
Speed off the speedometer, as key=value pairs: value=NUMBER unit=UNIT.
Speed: value=30 unit=km/h
